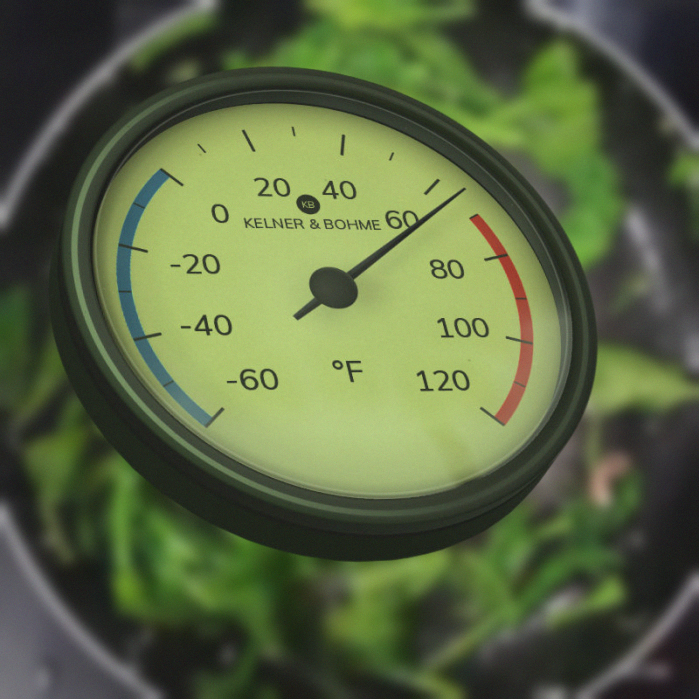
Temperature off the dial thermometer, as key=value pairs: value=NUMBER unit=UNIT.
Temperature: value=65 unit=°F
